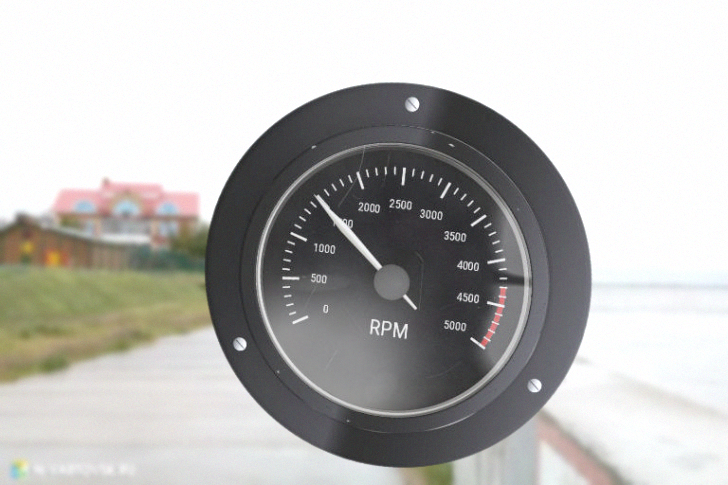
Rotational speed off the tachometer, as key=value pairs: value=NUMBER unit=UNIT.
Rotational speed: value=1500 unit=rpm
